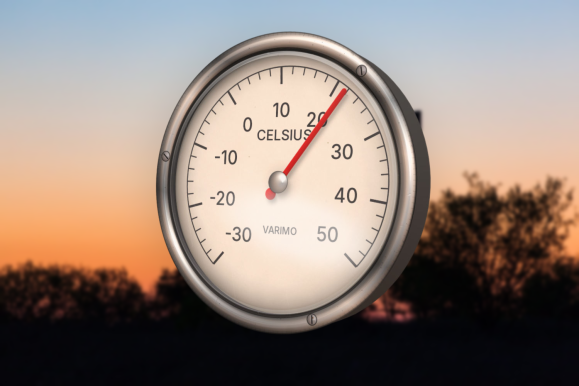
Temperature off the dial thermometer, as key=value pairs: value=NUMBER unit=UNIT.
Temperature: value=22 unit=°C
